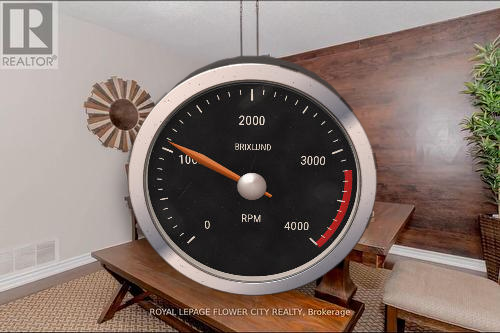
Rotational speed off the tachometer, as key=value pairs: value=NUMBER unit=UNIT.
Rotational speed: value=1100 unit=rpm
